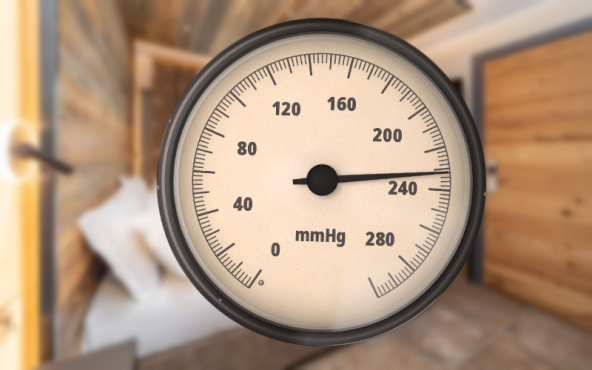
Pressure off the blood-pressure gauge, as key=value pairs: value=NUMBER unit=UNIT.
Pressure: value=232 unit=mmHg
